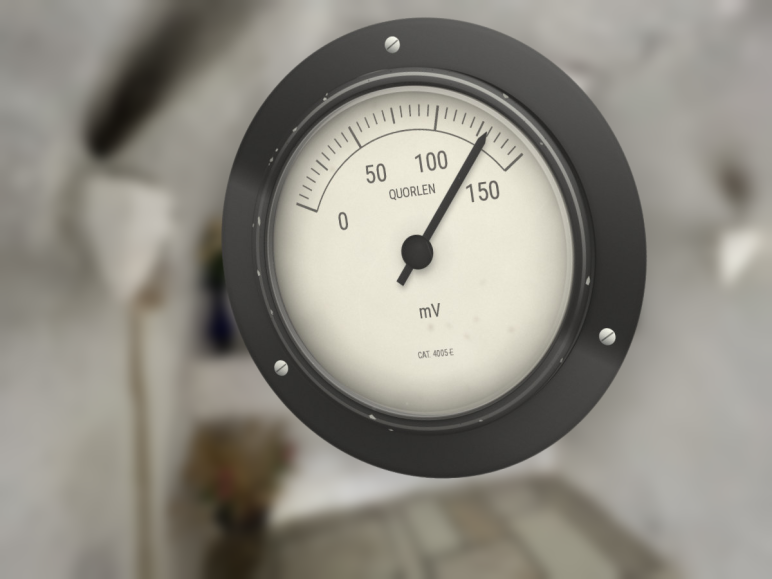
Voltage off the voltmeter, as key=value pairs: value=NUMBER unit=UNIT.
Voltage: value=130 unit=mV
